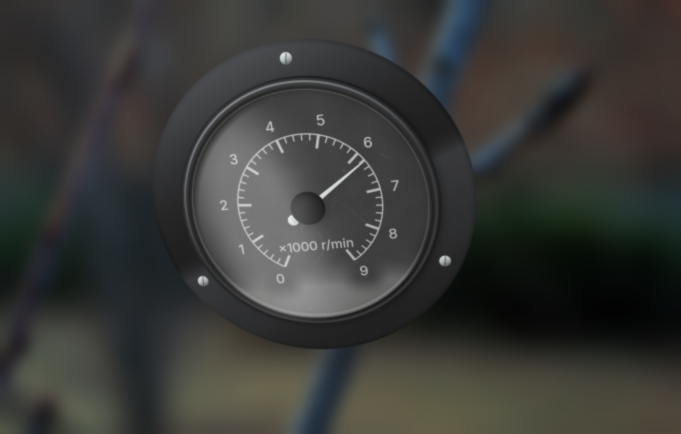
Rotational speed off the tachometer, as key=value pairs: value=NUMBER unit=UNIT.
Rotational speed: value=6200 unit=rpm
